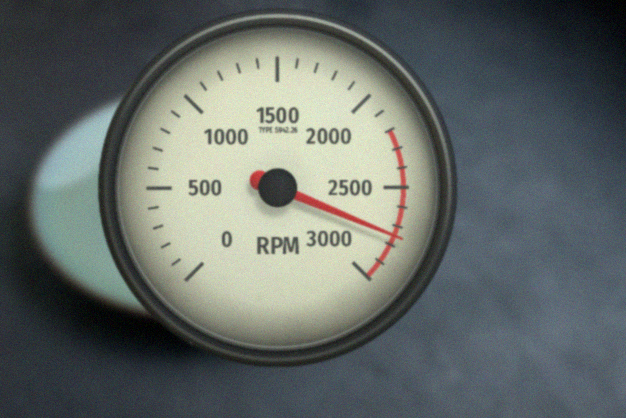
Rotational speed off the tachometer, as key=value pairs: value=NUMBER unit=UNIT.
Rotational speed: value=2750 unit=rpm
